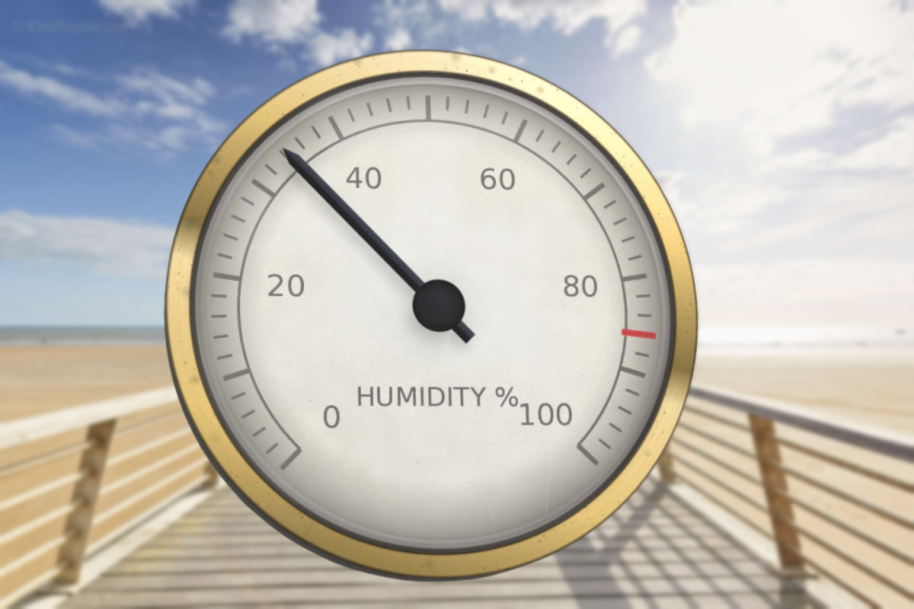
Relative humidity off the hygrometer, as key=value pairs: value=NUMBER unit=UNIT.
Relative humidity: value=34 unit=%
